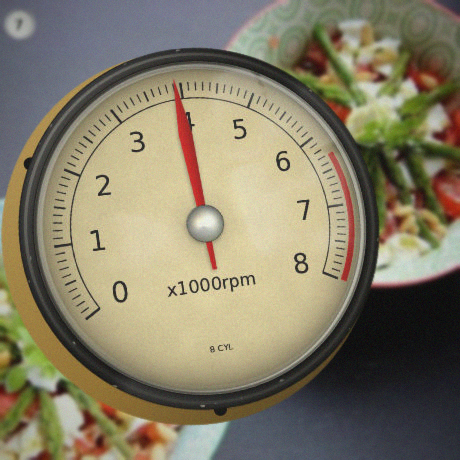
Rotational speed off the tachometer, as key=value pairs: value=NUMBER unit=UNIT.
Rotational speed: value=3900 unit=rpm
